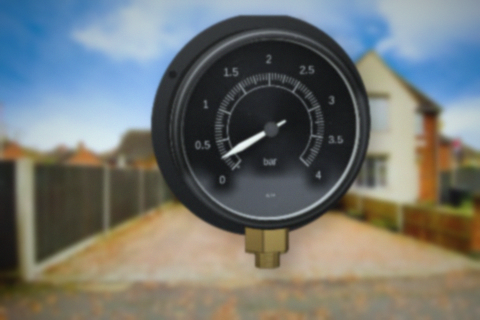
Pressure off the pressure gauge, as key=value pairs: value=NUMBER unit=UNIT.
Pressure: value=0.25 unit=bar
